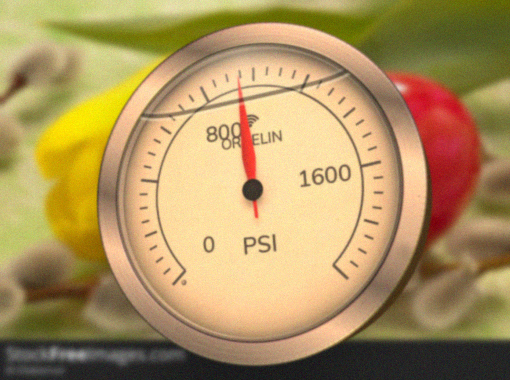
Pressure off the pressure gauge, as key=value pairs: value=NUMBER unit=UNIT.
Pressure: value=950 unit=psi
